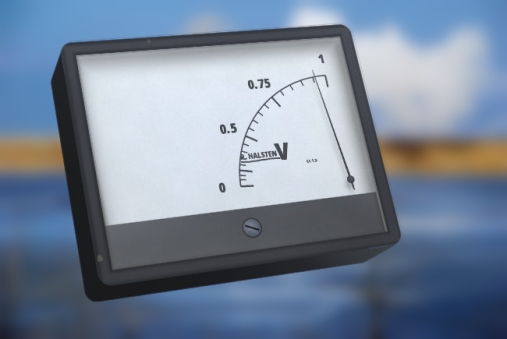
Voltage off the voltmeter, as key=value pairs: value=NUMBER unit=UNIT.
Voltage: value=0.95 unit=V
